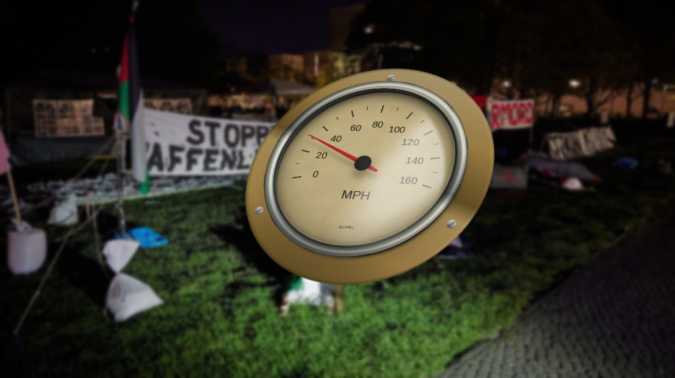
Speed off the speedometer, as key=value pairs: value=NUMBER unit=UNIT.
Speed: value=30 unit=mph
